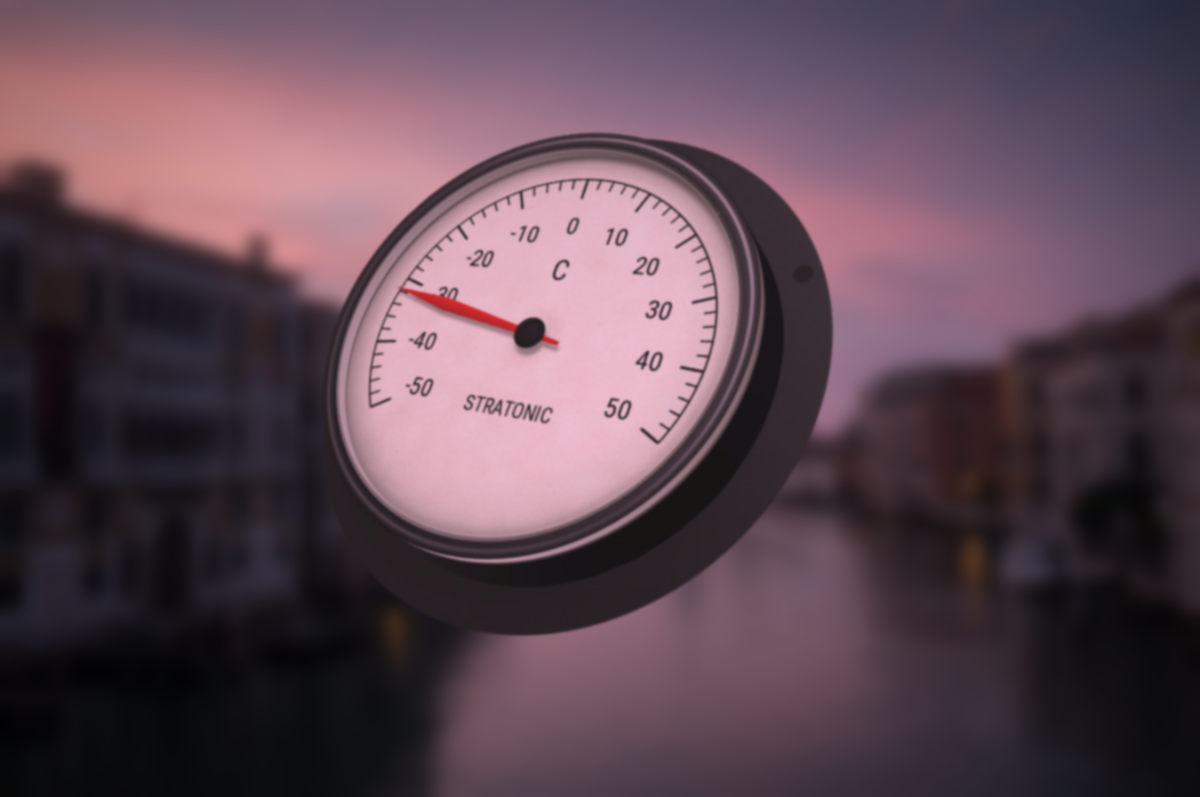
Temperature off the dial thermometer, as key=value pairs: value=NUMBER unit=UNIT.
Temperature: value=-32 unit=°C
